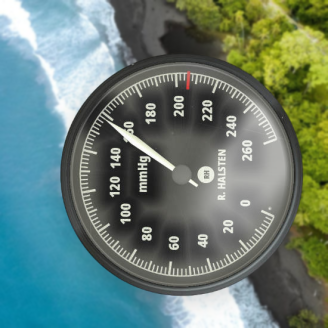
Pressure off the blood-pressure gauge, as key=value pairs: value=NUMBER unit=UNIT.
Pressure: value=158 unit=mmHg
